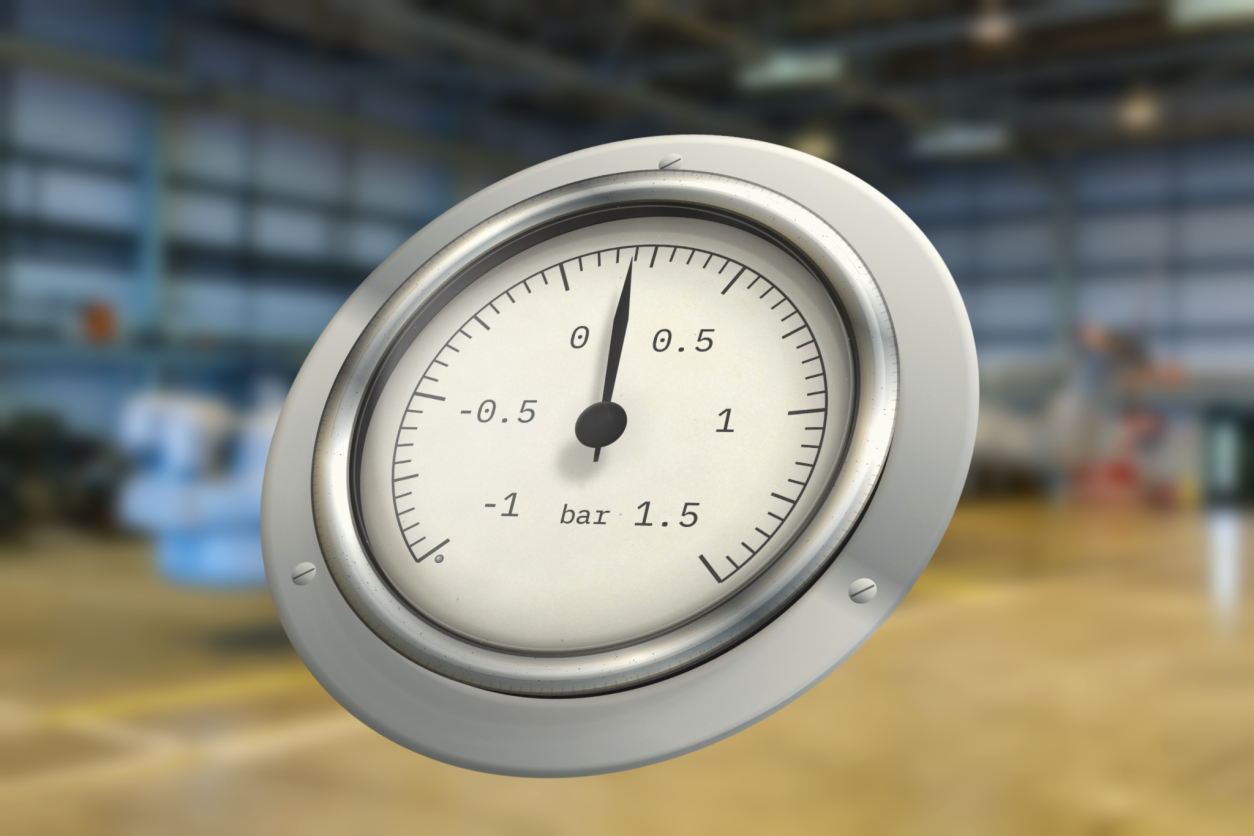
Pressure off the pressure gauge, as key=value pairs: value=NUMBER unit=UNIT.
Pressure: value=0.2 unit=bar
